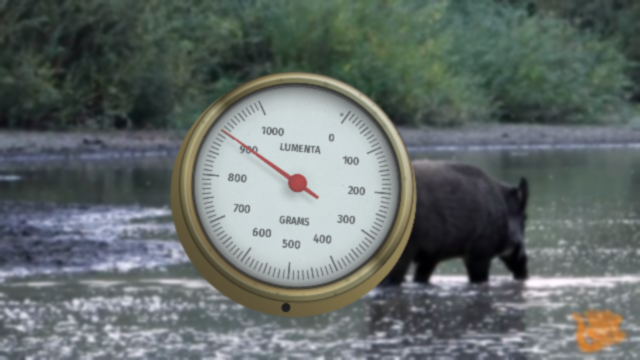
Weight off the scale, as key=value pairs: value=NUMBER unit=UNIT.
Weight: value=900 unit=g
